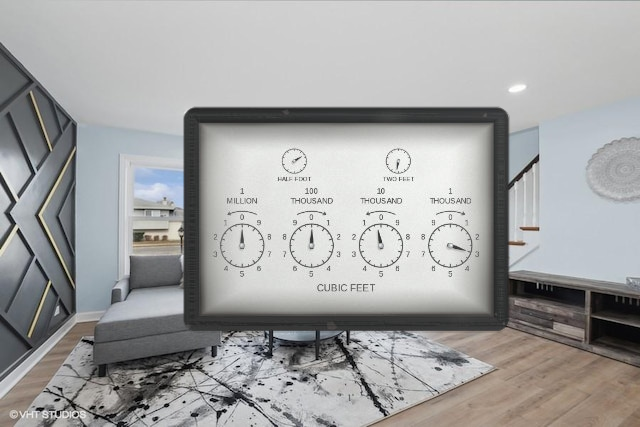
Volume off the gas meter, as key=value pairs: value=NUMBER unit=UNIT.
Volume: value=300 unit=ft³
